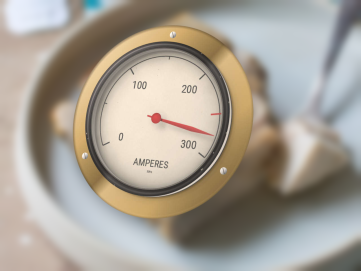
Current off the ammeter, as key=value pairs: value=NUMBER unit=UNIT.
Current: value=275 unit=A
